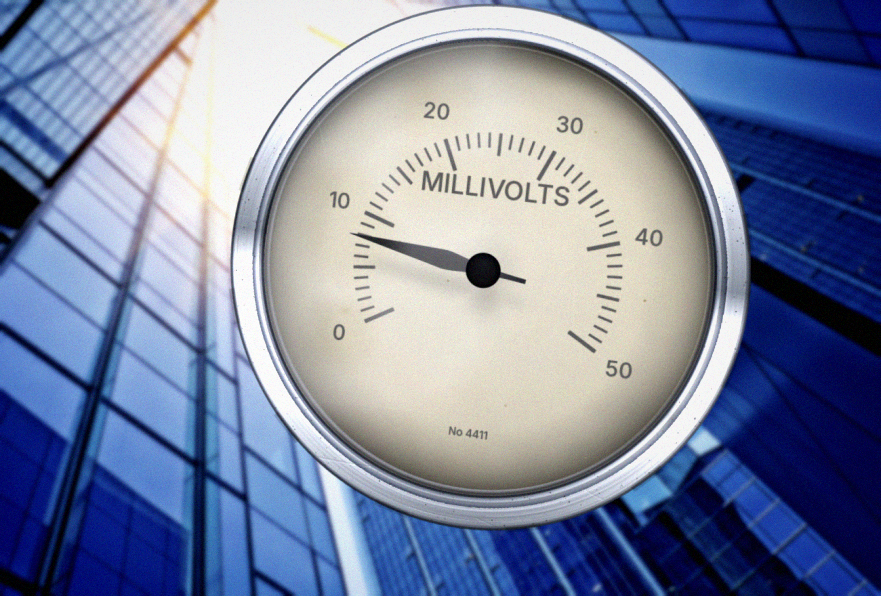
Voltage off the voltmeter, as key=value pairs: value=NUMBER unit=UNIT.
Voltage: value=8 unit=mV
